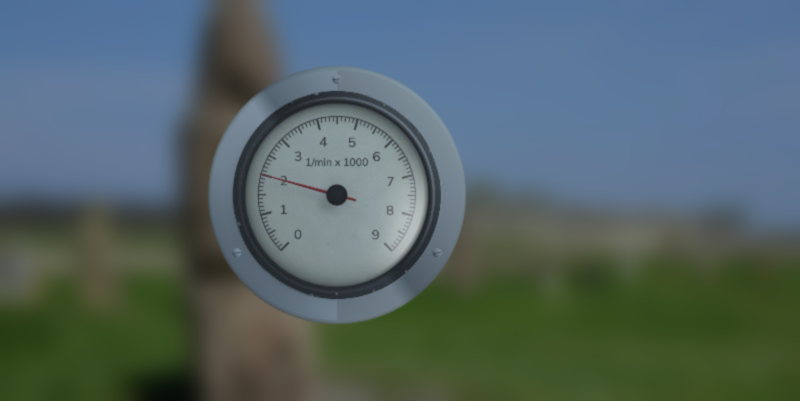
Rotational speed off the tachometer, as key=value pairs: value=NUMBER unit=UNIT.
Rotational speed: value=2000 unit=rpm
